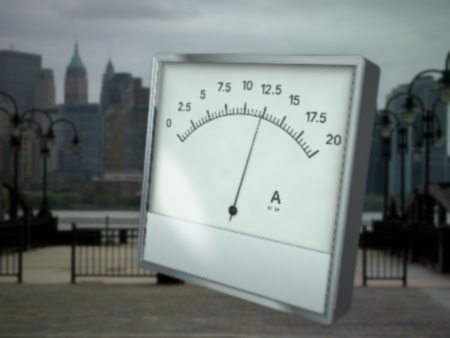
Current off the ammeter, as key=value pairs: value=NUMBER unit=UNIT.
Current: value=12.5 unit=A
